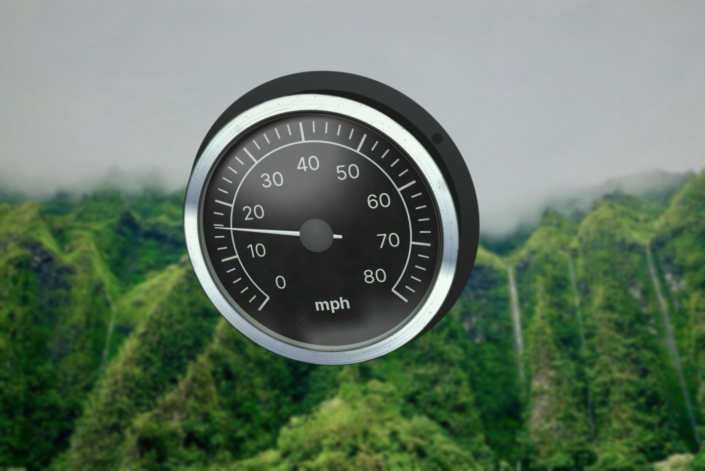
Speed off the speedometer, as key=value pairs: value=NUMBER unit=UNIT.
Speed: value=16 unit=mph
